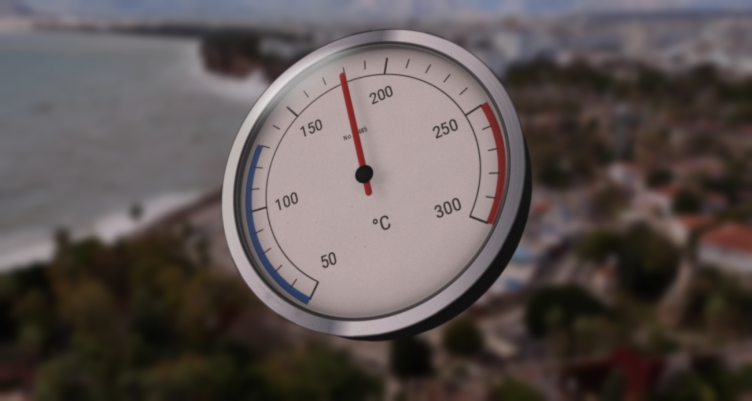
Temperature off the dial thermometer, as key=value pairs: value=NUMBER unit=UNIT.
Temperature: value=180 unit=°C
